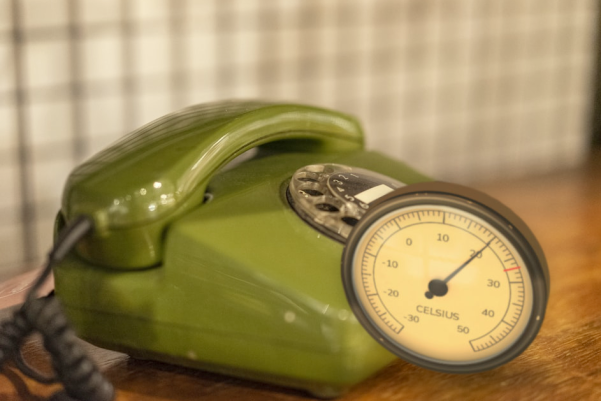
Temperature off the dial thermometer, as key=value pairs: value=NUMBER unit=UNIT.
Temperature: value=20 unit=°C
